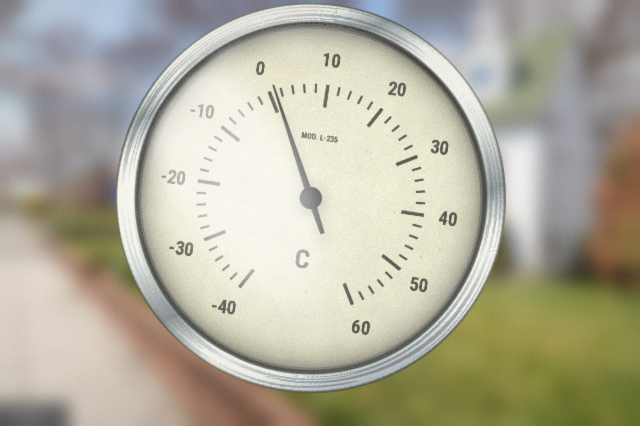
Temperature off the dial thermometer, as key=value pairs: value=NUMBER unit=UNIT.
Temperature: value=1 unit=°C
